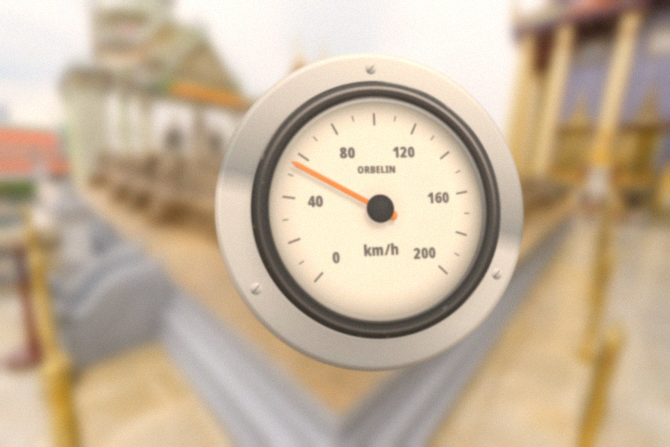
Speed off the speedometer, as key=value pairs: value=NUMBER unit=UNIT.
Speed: value=55 unit=km/h
